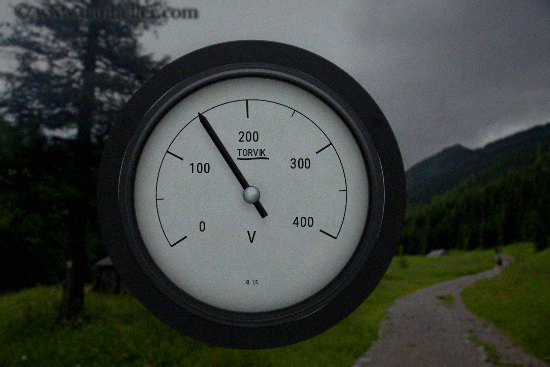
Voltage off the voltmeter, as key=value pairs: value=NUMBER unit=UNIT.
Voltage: value=150 unit=V
